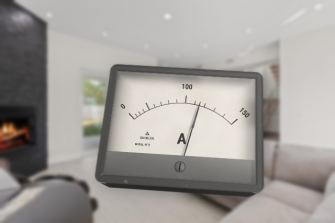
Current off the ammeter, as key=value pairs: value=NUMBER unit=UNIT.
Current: value=115 unit=A
